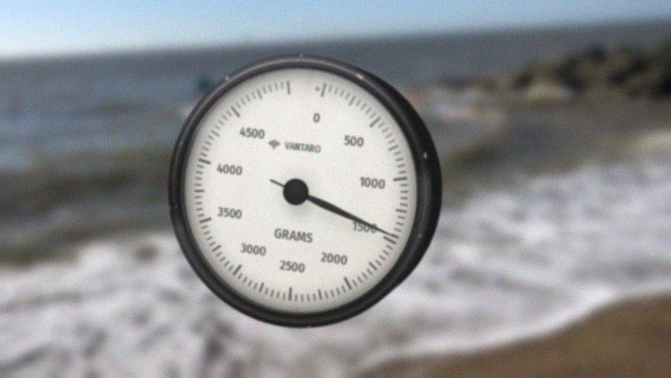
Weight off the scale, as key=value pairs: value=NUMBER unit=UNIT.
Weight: value=1450 unit=g
